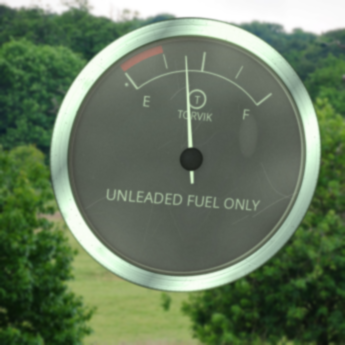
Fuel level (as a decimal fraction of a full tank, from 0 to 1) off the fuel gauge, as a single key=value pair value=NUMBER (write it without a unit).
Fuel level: value=0.375
